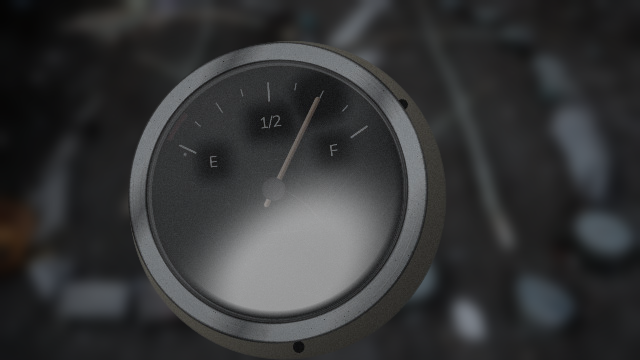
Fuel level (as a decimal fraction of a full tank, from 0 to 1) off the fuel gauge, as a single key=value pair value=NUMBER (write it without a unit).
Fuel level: value=0.75
